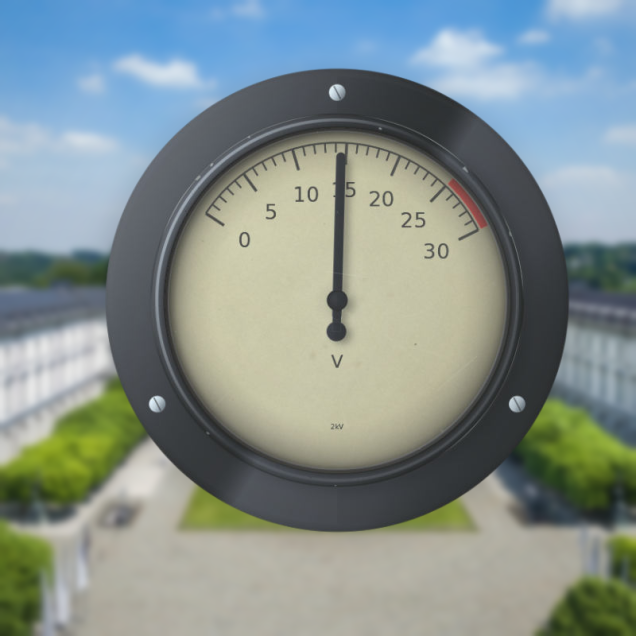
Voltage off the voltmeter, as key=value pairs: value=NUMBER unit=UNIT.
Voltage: value=14.5 unit=V
